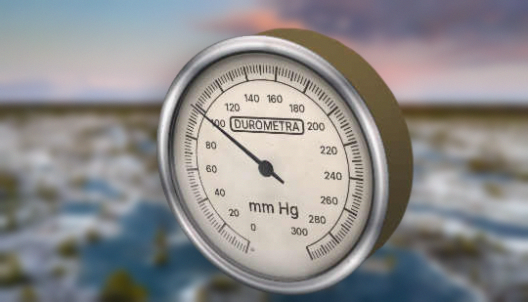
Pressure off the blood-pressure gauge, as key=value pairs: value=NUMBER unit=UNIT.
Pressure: value=100 unit=mmHg
